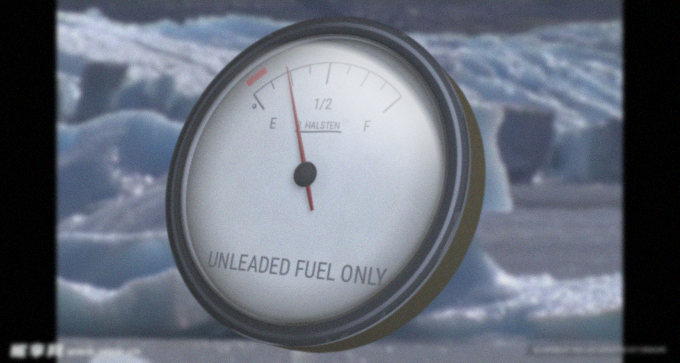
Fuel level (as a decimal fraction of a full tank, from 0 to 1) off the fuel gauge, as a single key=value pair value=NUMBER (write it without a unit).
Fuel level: value=0.25
